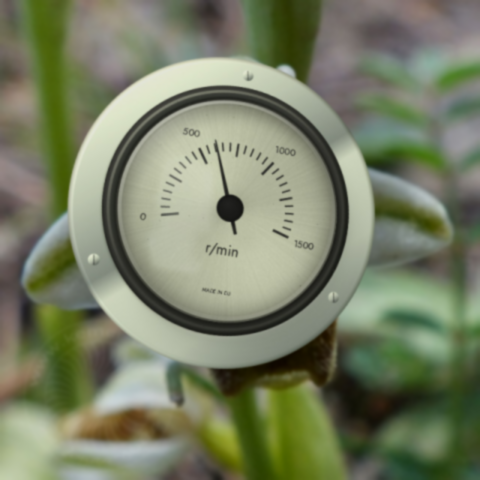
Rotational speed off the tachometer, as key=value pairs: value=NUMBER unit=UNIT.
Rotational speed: value=600 unit=rpm
